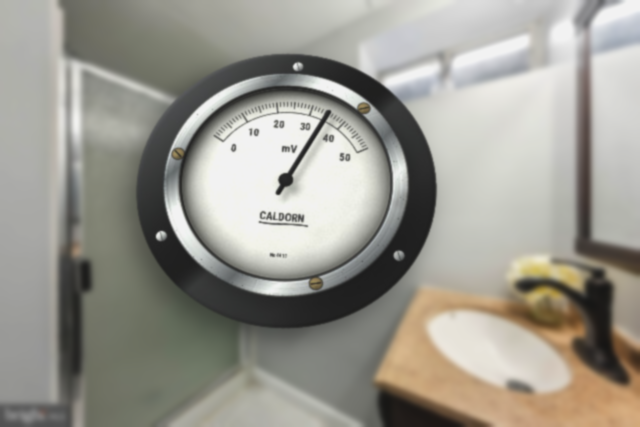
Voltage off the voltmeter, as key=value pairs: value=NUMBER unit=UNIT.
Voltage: value=35 unit=mV
